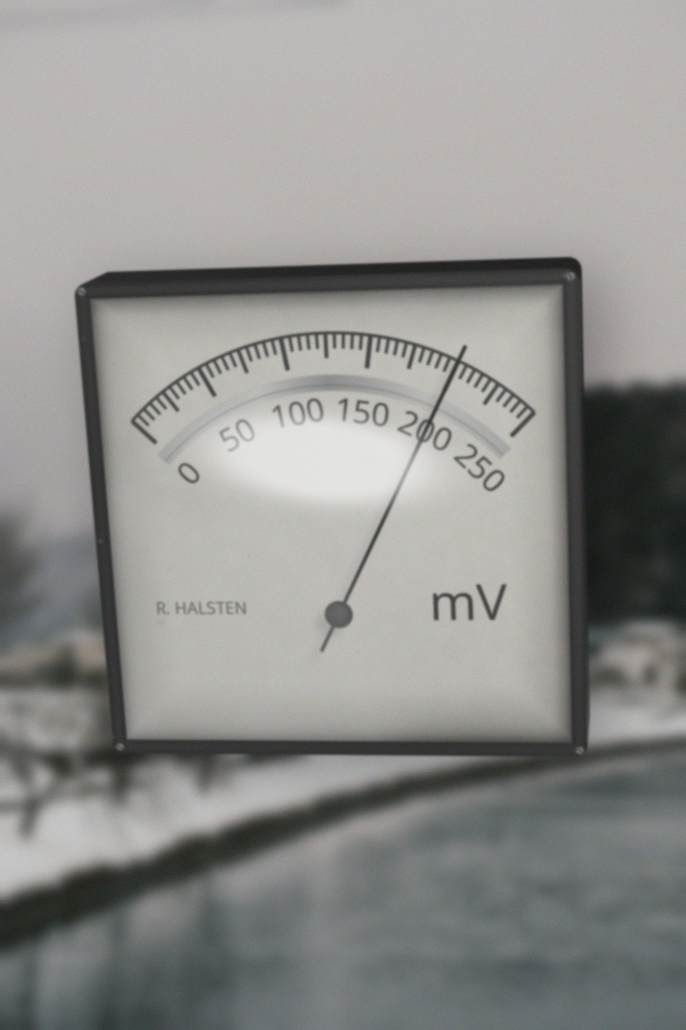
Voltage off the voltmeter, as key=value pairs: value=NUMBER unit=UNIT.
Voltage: value=200 unit=mV
